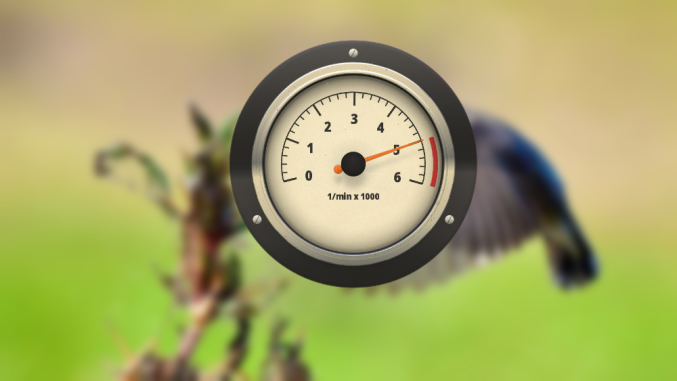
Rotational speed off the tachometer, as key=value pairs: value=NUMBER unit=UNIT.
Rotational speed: value=5000 unit=rpm
